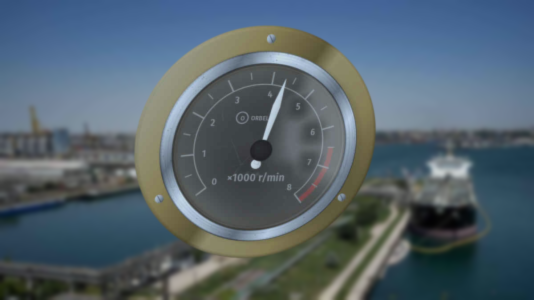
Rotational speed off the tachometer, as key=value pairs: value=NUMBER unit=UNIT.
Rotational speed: value=4250 unit=rpm
